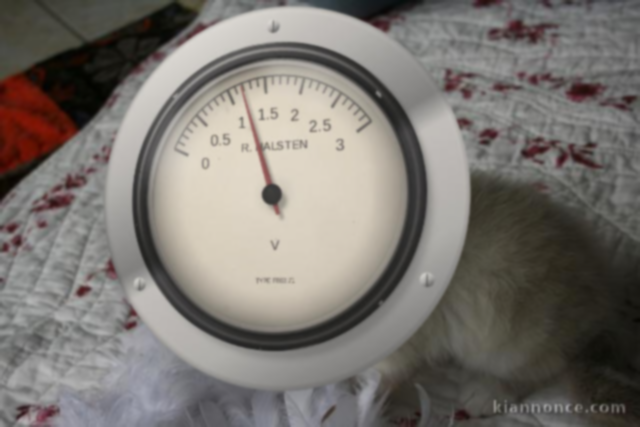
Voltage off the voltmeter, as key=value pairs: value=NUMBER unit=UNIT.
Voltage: value=1.2 unit=V
